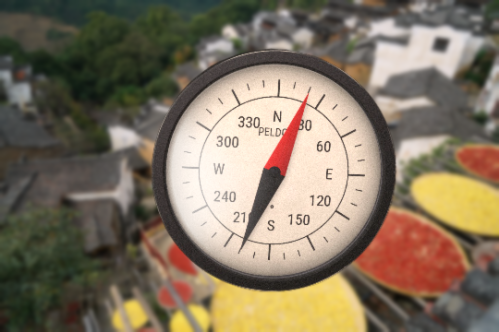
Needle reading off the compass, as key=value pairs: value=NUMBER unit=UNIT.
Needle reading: value=20 unit=°
